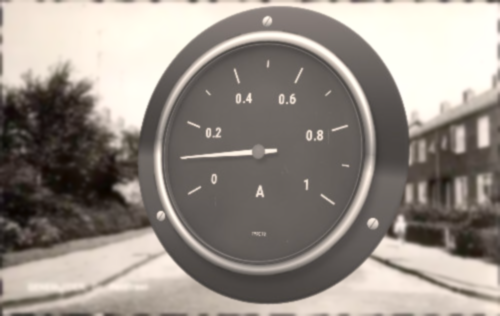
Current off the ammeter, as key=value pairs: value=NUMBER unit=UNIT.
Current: value=0.1 unit=A
